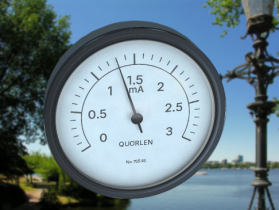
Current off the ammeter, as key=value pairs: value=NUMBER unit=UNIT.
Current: value=1.3 unit=mA
